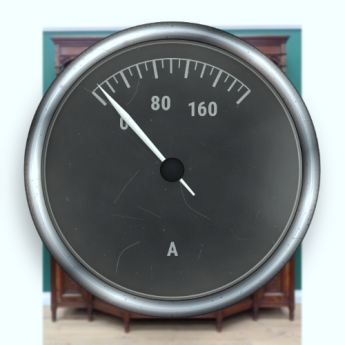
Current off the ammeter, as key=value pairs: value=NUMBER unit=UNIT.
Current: value=10 unit=A
